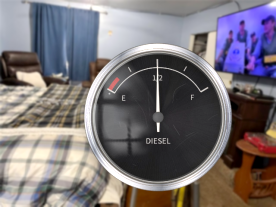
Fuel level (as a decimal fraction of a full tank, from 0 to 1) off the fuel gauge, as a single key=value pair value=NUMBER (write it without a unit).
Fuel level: value=0.5
